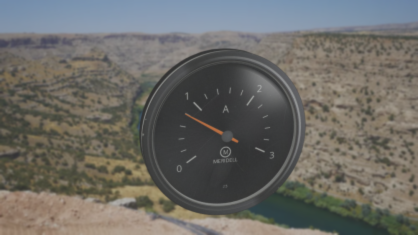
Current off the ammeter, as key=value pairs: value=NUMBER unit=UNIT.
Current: value=0.8 unit=A
